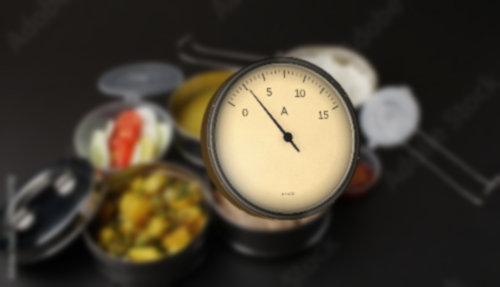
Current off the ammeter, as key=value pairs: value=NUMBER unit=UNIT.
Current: value=2.5 unit=A
